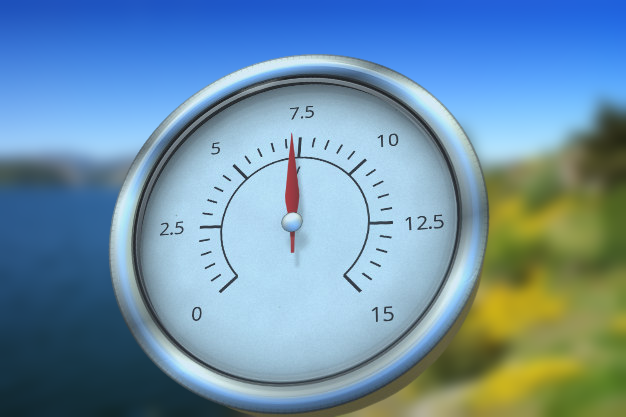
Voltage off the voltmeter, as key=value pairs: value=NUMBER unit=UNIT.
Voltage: value=7.25 unit=V
